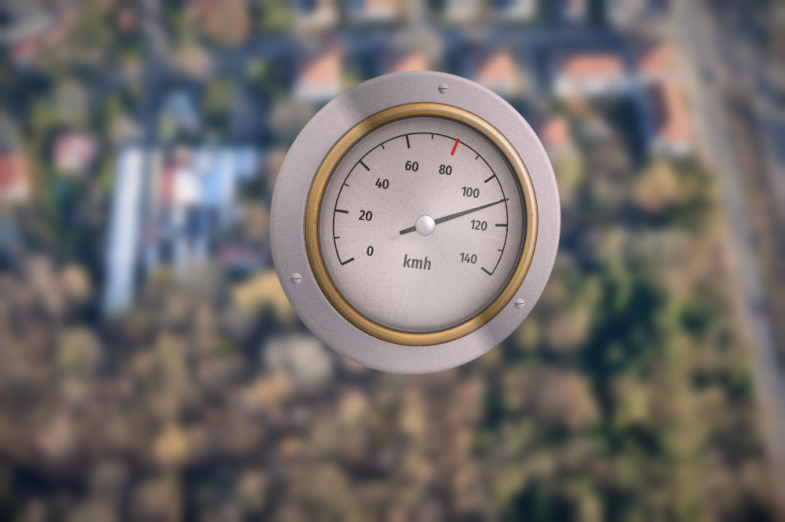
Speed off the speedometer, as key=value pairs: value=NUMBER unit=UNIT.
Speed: value=110 unit=km/h
